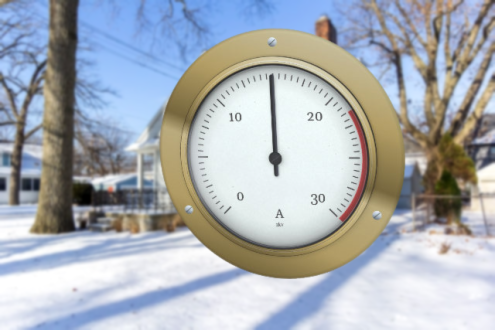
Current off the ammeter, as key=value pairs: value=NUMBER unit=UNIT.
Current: value=15 unit=A
